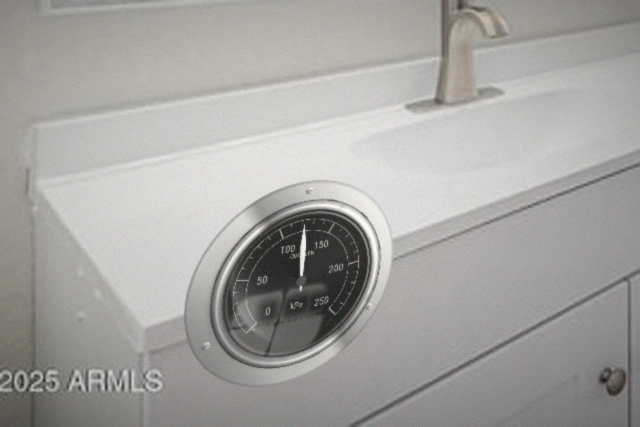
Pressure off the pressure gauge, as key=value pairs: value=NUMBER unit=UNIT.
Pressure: value=120 unit=kPa
